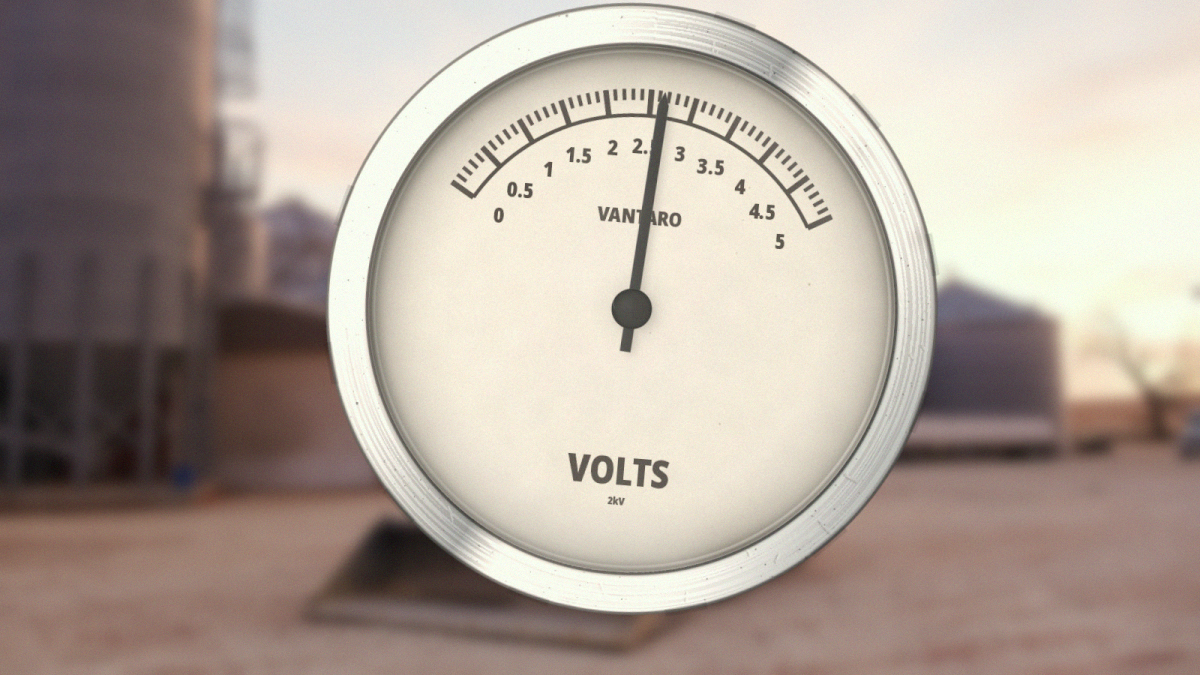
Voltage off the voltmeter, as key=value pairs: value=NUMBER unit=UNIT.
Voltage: value=2.65 unit=V
